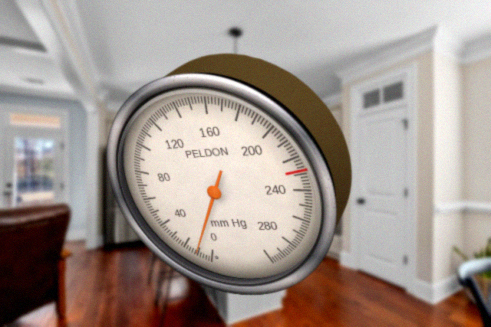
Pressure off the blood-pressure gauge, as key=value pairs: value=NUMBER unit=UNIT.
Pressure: value=10 unit=mmHg
